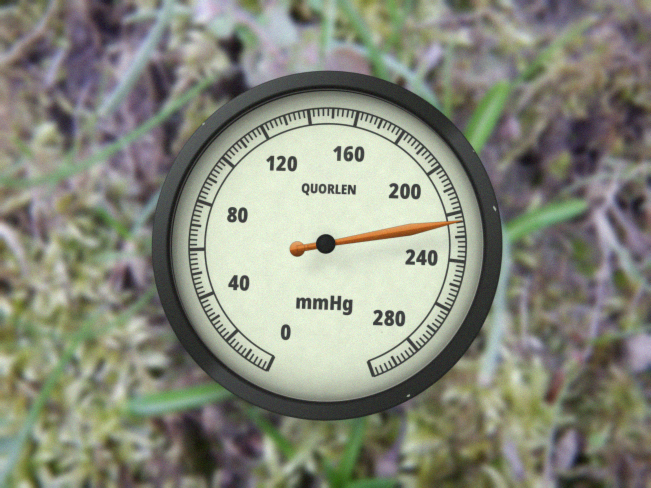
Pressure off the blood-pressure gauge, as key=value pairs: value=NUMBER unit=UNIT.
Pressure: value=224 unit=mmHg
